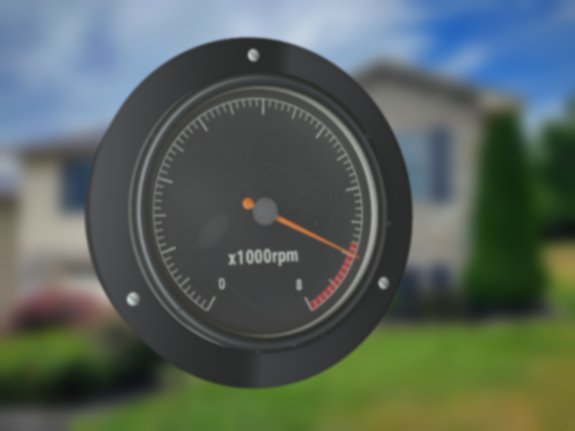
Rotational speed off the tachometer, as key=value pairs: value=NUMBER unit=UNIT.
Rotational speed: value=7000 unit=rpm
